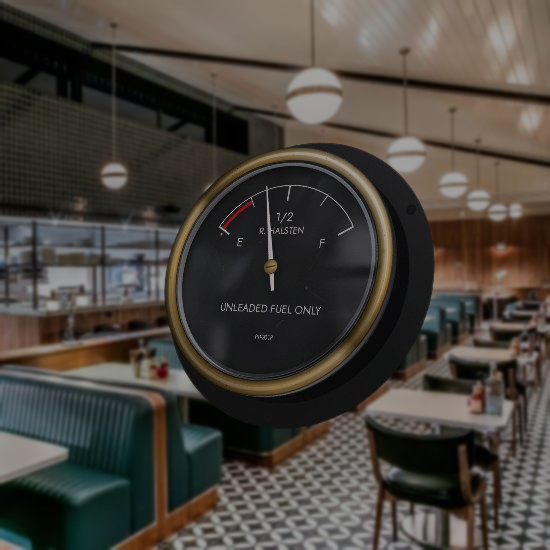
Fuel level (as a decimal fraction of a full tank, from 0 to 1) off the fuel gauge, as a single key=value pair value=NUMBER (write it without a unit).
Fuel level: value=0.375
